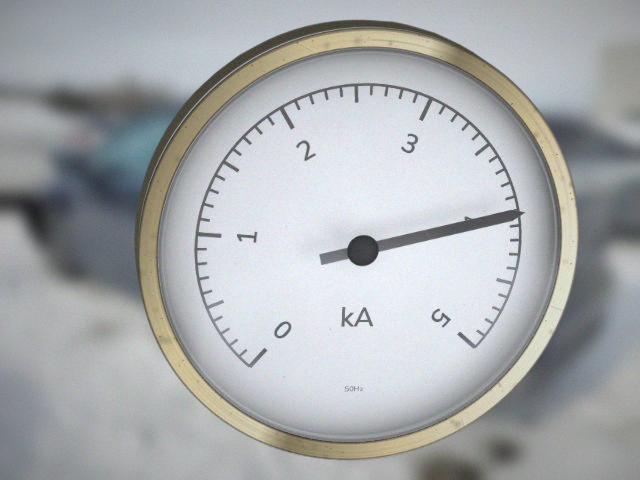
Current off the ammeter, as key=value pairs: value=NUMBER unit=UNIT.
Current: value=4 unit=kA
